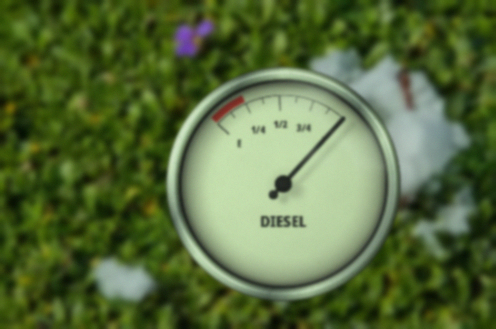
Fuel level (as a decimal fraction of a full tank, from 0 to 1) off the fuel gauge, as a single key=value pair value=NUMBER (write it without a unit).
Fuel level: value=1
